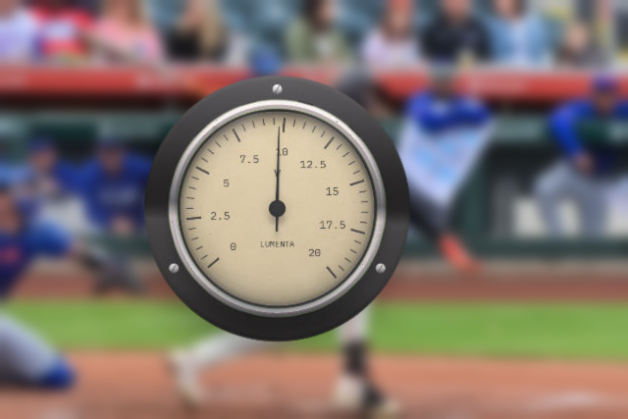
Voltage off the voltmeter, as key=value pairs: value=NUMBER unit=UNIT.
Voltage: value=9.75 unit=V
